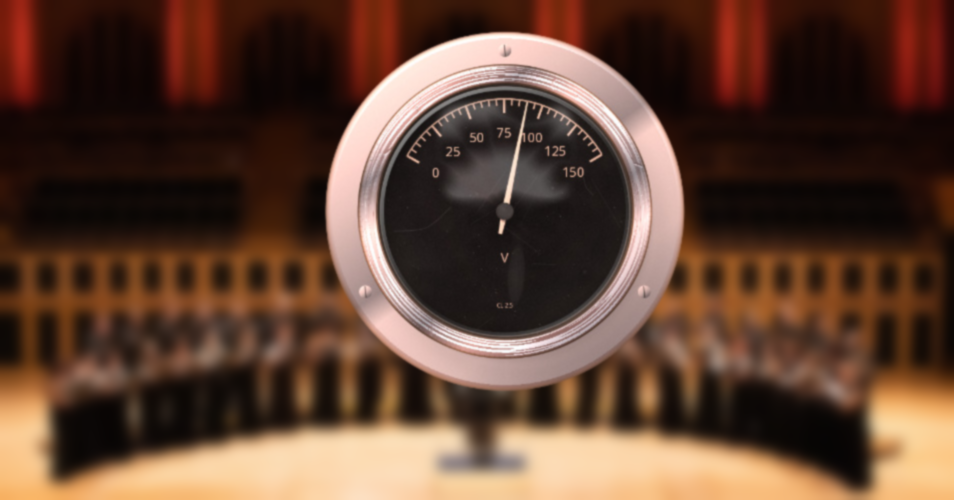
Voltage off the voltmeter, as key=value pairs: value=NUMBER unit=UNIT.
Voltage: value=90 unit=V
